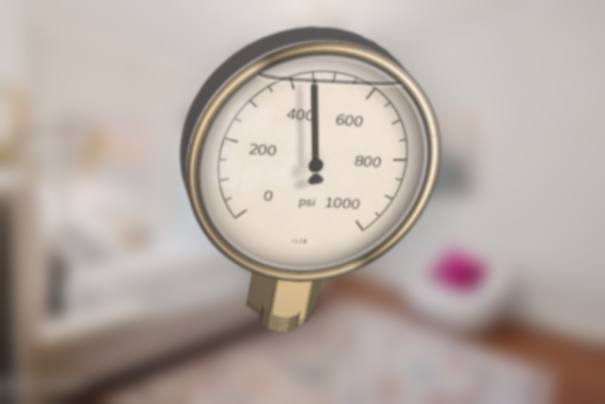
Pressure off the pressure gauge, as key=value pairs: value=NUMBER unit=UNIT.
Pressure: value=450 unit=psi
